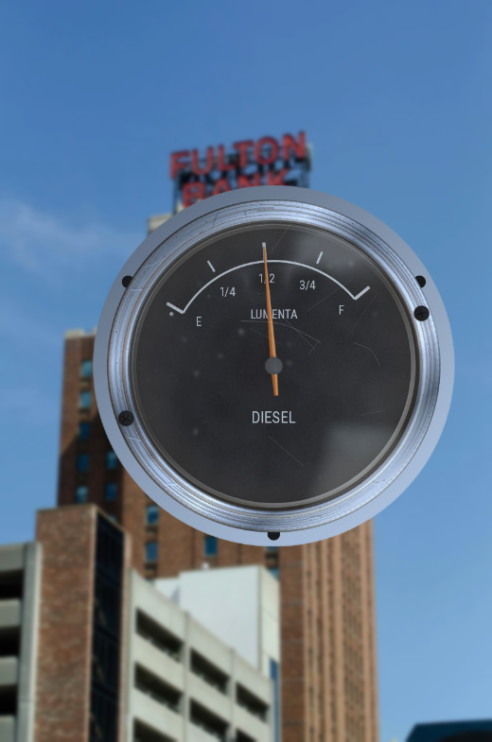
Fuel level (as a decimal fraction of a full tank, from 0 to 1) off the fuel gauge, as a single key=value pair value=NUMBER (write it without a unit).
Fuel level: value=0.5
